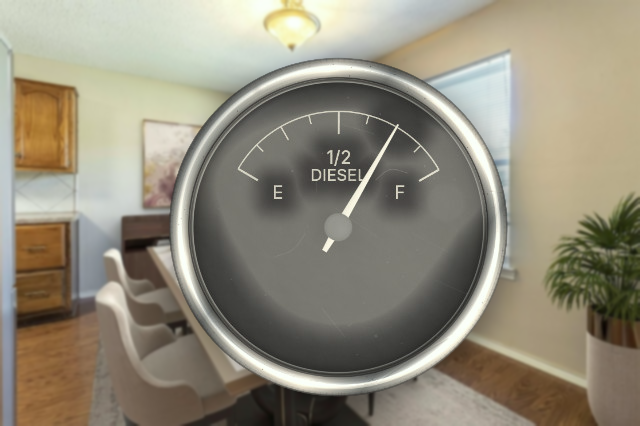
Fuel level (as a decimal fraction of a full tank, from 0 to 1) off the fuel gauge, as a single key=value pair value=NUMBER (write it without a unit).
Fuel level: value=0.75
